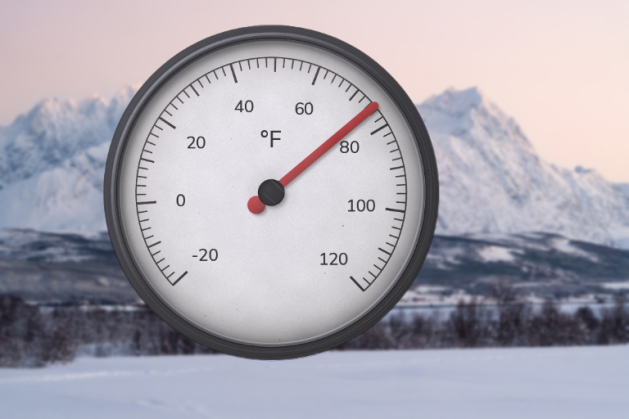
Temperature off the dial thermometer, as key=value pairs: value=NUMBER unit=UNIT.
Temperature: value=75 unit=°F
